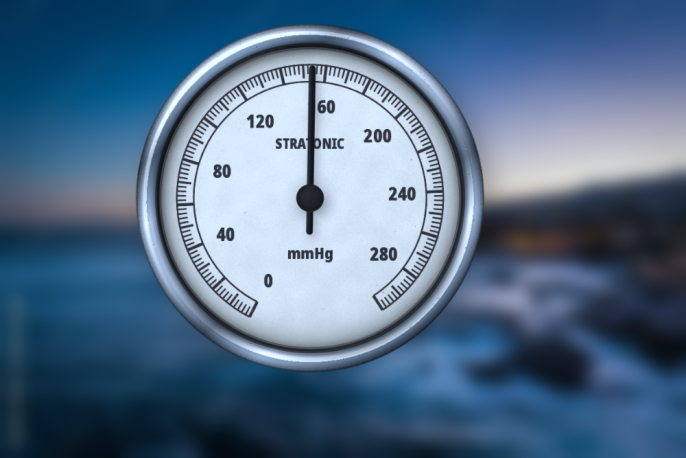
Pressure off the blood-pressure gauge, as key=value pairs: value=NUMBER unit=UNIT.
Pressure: value=154 unit=mmHg
